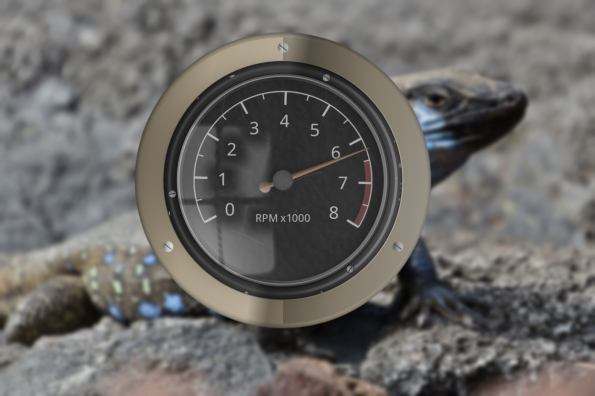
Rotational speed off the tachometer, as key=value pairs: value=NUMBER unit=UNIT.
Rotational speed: value=6250 unit=rpm
